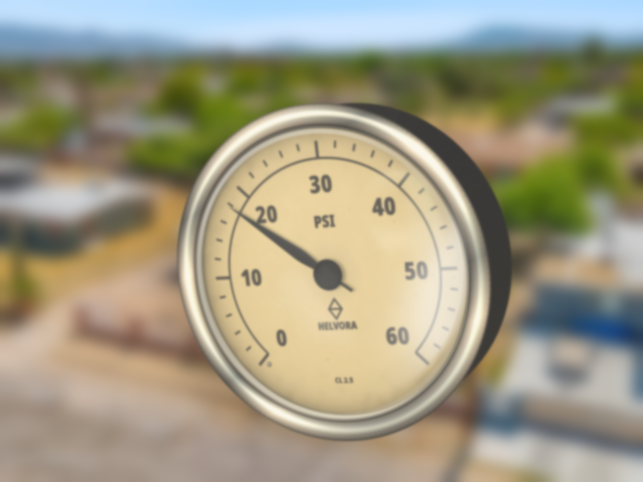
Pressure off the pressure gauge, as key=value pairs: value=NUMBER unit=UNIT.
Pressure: value=18 unit=psi
